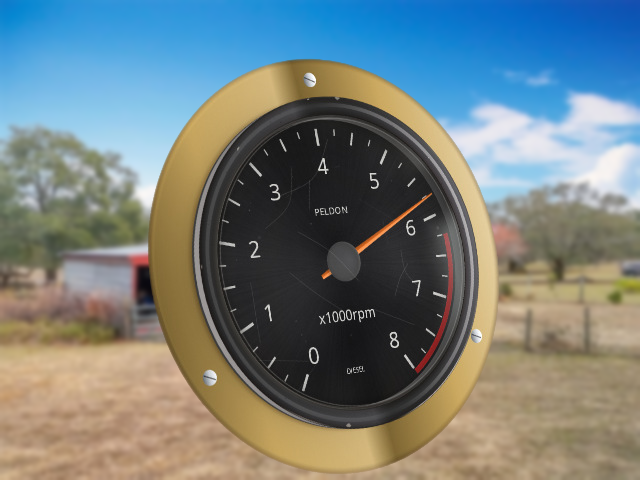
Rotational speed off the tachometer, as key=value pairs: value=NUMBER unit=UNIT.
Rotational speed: value=5750 unit=rpm
